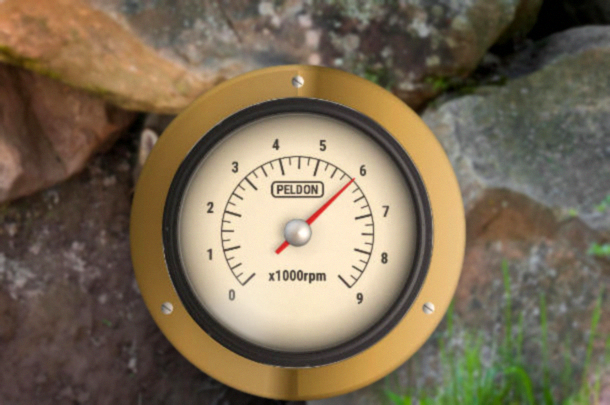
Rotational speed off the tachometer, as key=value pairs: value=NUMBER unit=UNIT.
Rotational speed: value=6000 unit=rpm
